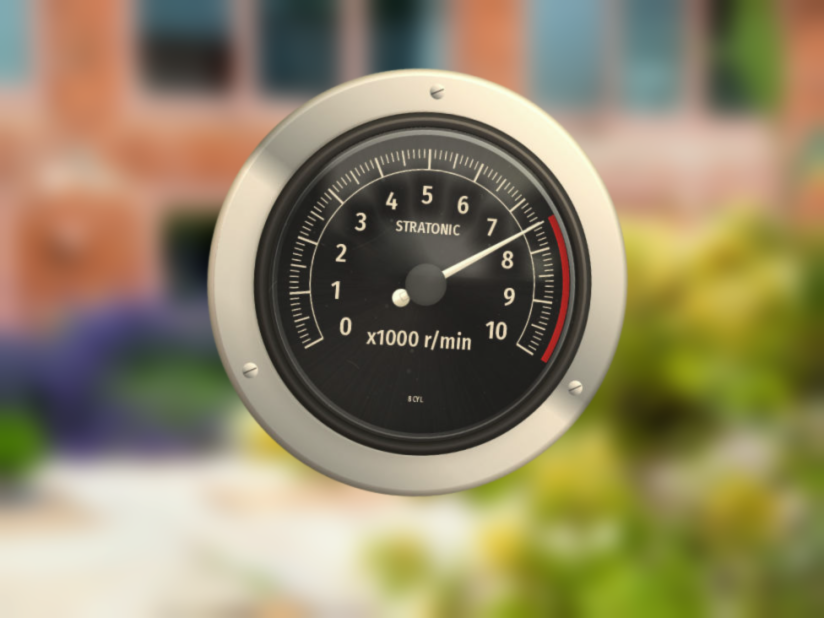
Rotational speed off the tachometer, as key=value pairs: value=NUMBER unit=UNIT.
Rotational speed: value=7500 unit=rpm
